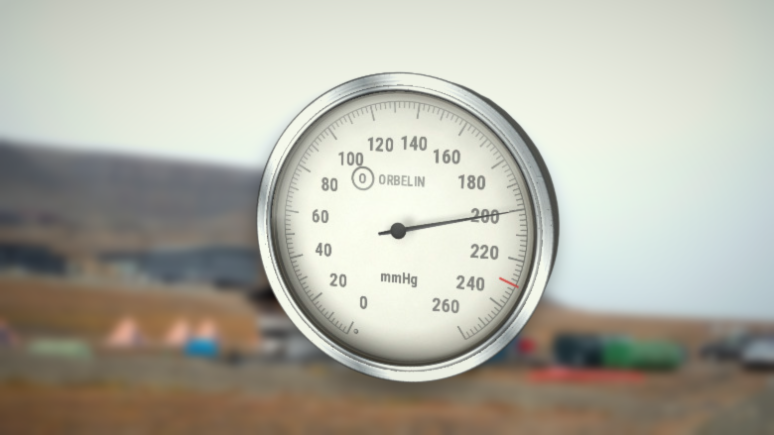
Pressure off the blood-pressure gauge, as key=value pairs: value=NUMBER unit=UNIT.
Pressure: value=200 unit=mmHg
